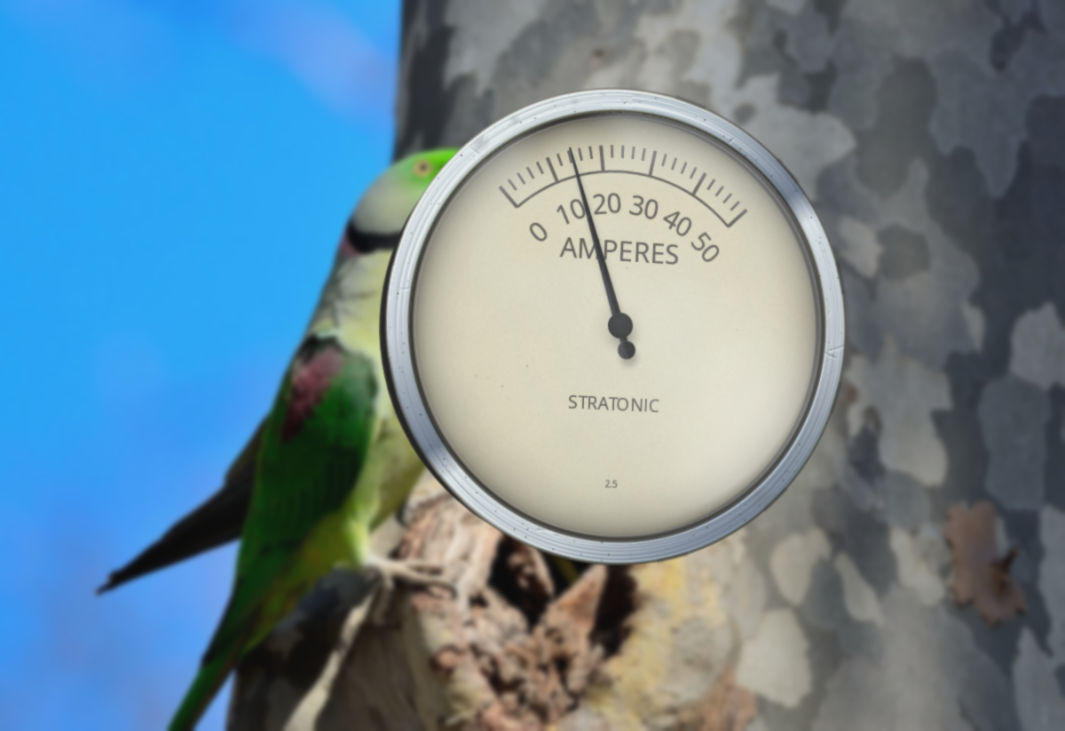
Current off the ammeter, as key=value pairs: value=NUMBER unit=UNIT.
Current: value=14 unit=A
